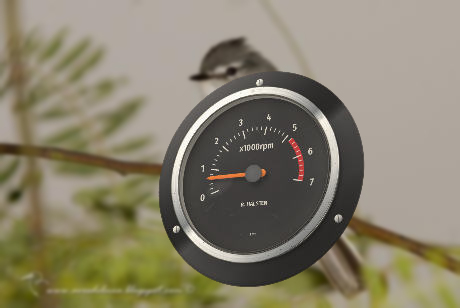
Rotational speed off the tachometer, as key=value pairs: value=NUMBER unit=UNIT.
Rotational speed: value=600 unit=rpm
